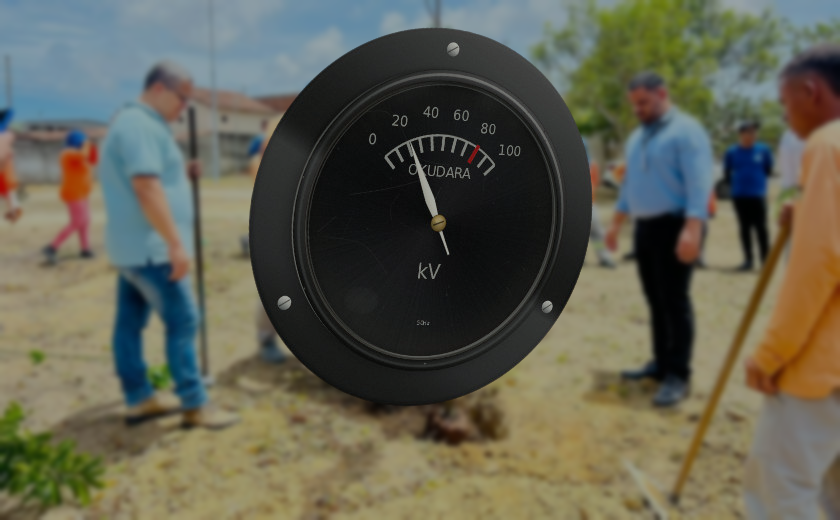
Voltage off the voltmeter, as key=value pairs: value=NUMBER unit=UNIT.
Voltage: value=20 unit=kV
